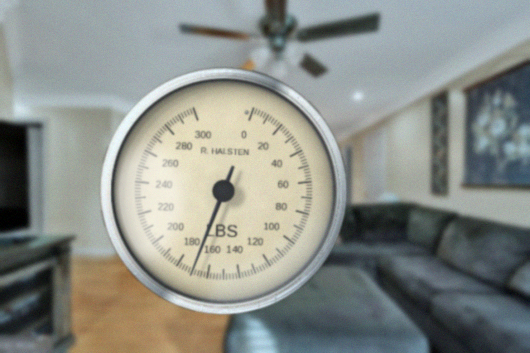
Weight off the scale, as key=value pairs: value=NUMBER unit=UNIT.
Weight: value=170 unit=lb
